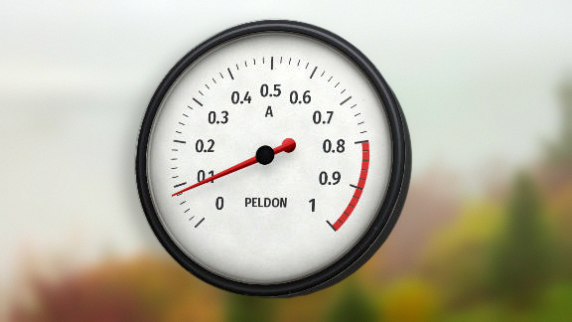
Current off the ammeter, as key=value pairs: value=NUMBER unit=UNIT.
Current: value=0.08 unit=A
